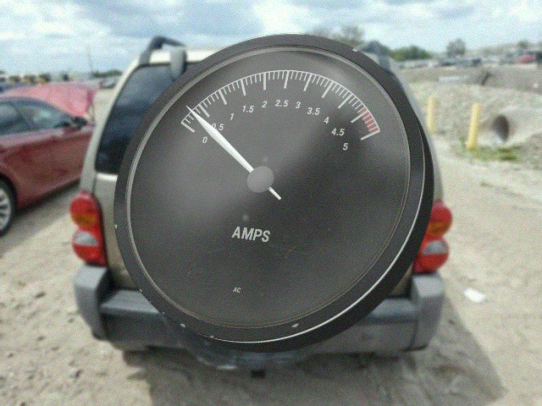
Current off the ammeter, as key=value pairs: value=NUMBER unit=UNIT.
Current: value=0.3 unit=A
